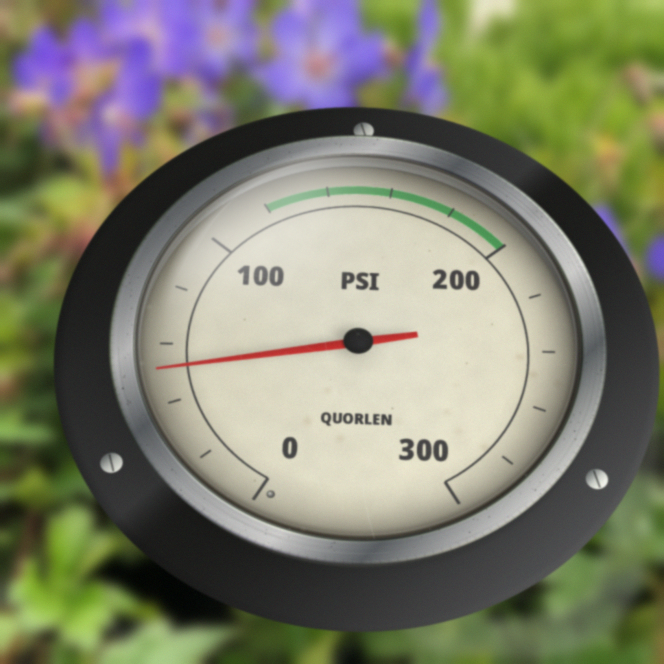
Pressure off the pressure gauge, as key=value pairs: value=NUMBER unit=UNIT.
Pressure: value=50 unit=psi
